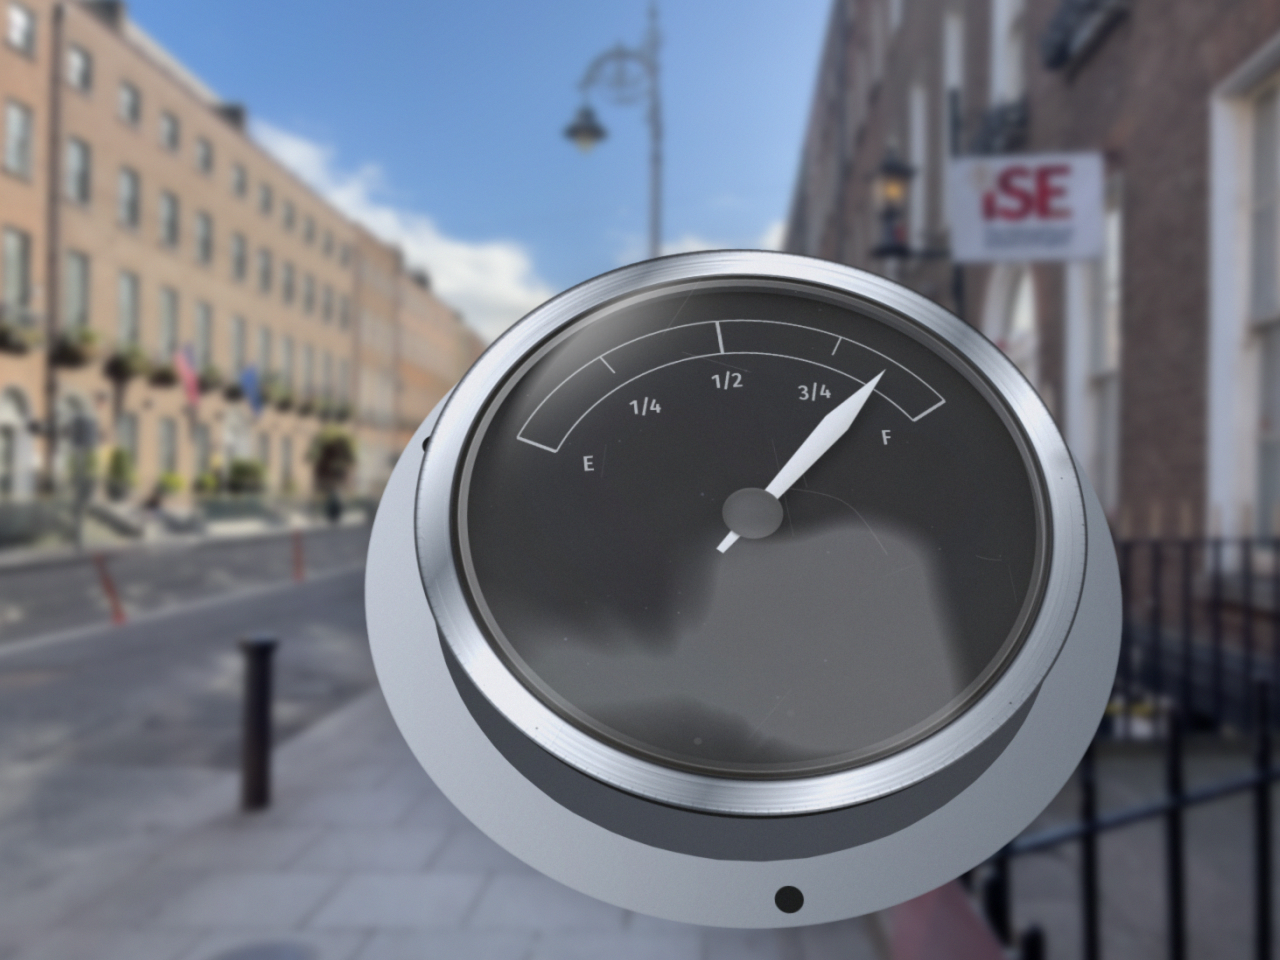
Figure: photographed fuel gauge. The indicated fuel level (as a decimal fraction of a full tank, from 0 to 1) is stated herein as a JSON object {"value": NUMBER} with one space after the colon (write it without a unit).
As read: {"value": 0.875}
